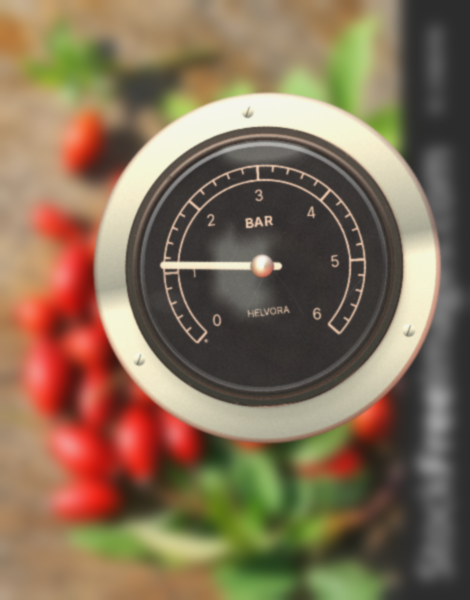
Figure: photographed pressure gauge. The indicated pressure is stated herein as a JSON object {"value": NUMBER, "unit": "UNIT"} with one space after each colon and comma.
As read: {"value": 1.1, "unit": "bar"}
